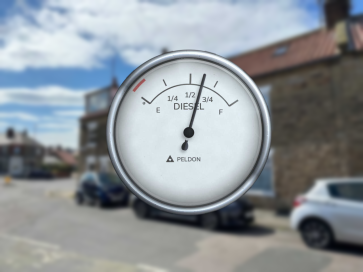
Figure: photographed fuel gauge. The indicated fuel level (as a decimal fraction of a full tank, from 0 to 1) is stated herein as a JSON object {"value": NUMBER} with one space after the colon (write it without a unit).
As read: {"value": 0.625}
